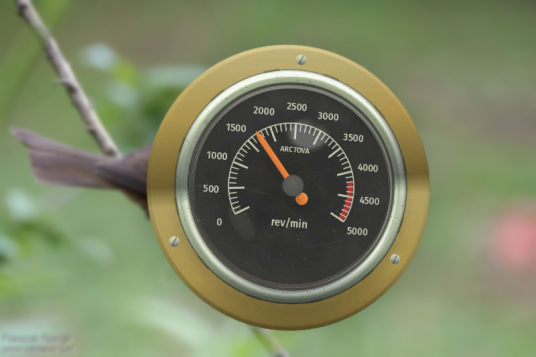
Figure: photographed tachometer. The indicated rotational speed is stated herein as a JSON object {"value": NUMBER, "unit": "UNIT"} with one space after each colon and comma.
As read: {"value": 1700, "unit": "rpm"}
